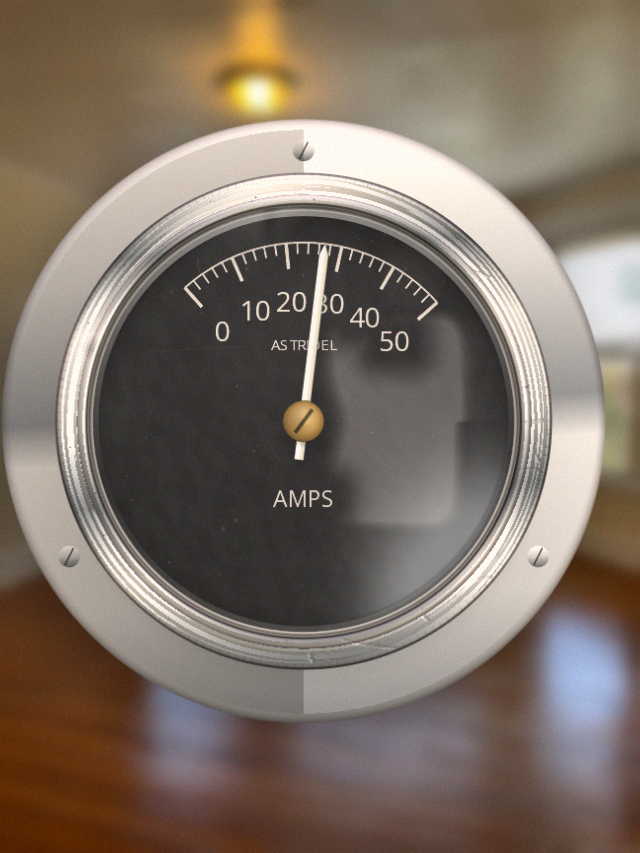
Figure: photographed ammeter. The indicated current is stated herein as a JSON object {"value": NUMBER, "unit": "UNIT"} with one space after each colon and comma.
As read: {"value": 27, "unit": "A"}
